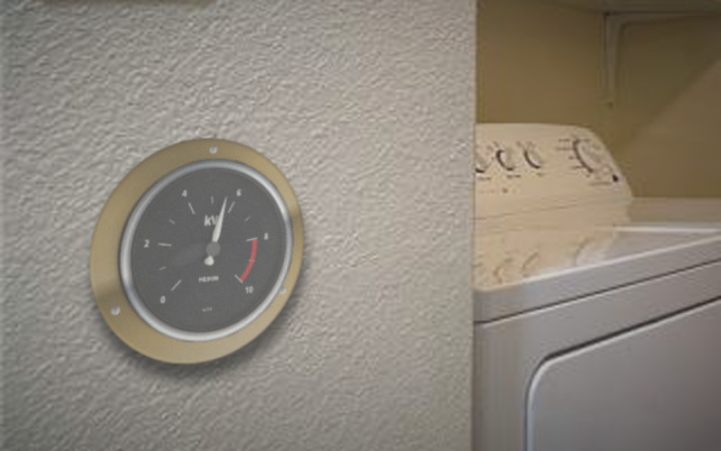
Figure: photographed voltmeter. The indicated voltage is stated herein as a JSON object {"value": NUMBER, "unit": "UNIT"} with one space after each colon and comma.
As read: {"value": 5.5, "unit": "kV"}
